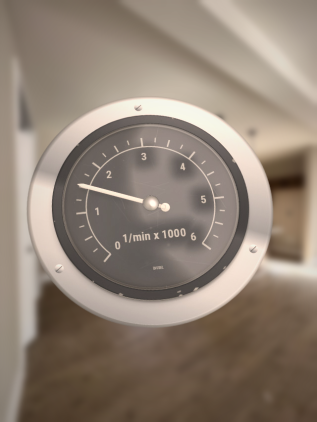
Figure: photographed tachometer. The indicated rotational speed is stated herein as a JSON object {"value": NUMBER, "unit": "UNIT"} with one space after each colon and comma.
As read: {"value": 1500, "unit": "rpm"}
